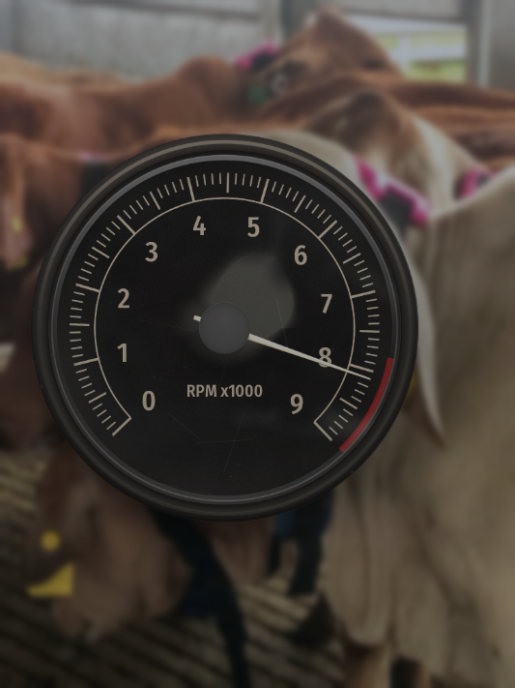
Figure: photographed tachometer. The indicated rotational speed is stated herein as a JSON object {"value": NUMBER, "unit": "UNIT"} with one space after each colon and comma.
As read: {"value": 8100, "unit": "rpm"}
